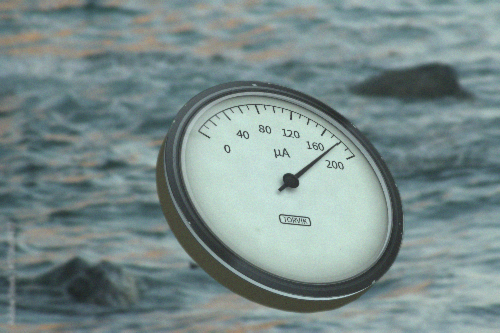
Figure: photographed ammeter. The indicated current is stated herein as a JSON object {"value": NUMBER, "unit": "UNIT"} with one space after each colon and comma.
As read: {"value": 180, "unit": "µA"}
